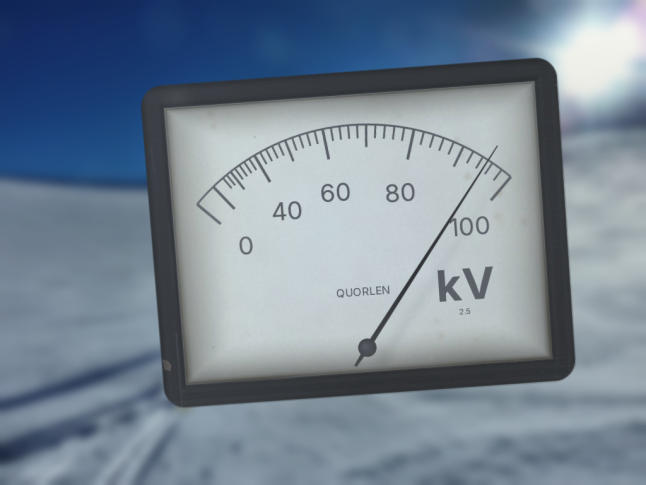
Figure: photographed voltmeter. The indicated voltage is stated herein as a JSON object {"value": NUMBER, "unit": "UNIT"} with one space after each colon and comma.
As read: {"value": 95, "unit": "kV"}
